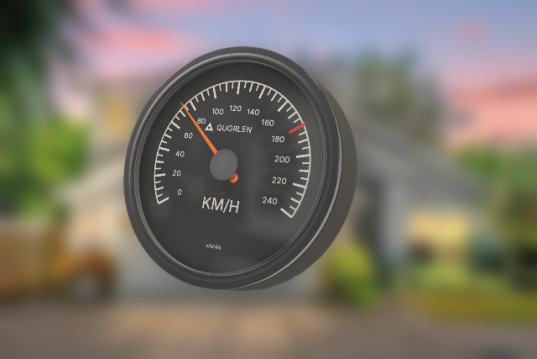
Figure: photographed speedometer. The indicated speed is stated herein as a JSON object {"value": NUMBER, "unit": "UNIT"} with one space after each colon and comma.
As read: {"value": 75, "unit": "km/h"}
